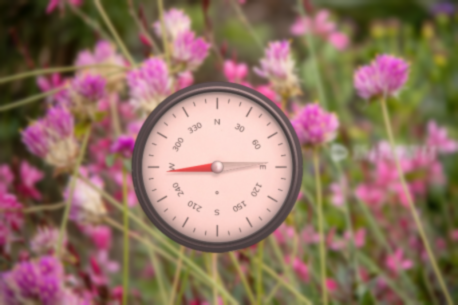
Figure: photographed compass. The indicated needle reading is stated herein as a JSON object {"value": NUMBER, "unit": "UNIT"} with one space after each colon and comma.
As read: {"value": 265, "unit": "°"}
